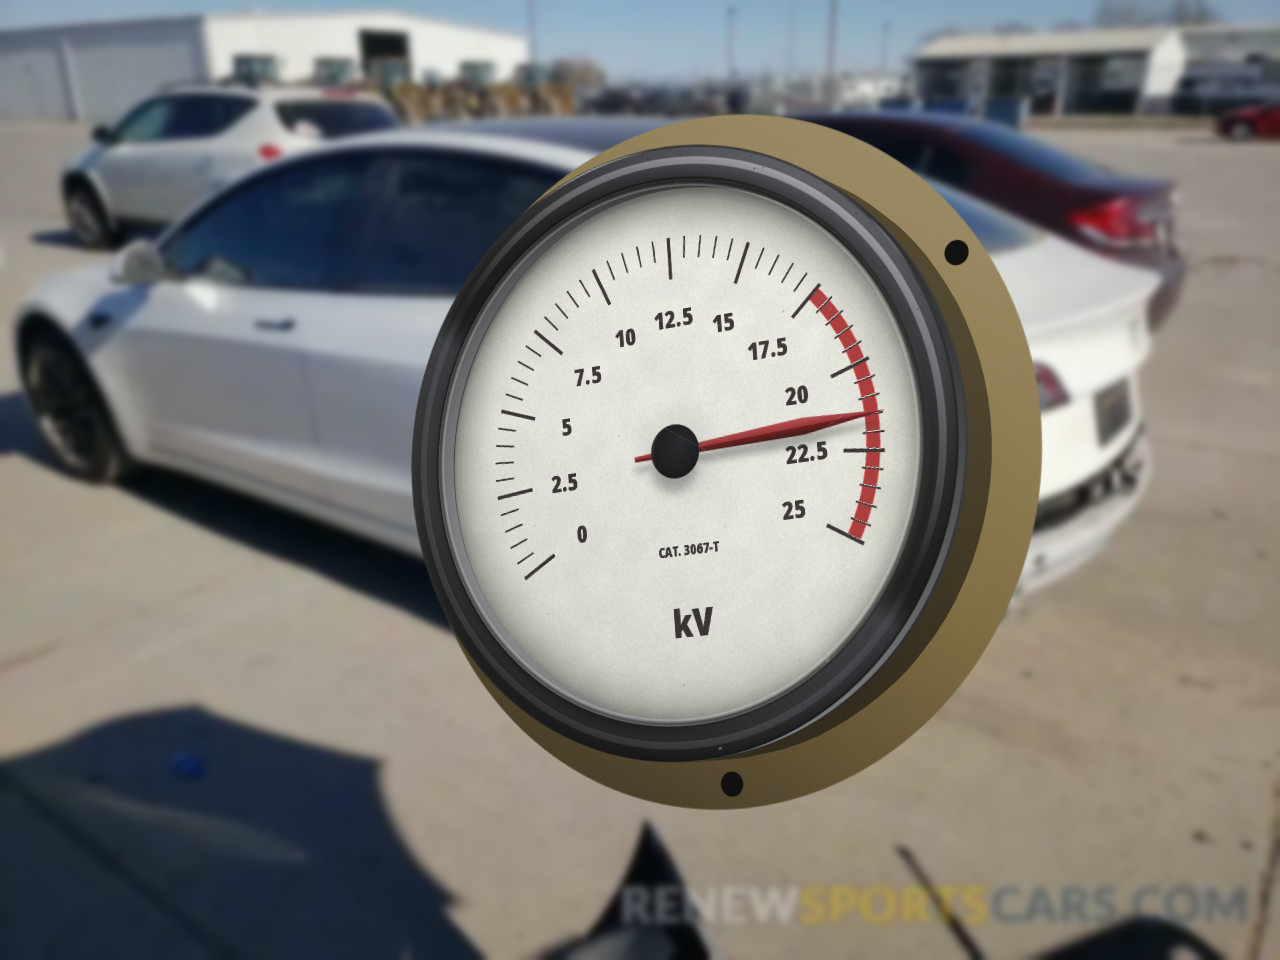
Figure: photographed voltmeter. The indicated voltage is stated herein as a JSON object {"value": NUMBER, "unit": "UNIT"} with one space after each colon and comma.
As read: {"value": 21.5, "unit": "kV"}
